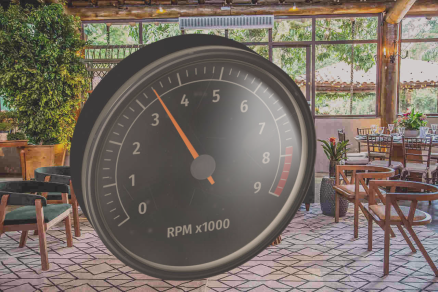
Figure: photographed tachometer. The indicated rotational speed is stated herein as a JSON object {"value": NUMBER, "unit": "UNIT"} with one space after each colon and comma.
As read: {"value": 3400, "unit": "rpm"}
